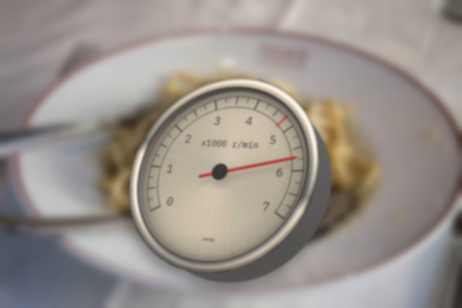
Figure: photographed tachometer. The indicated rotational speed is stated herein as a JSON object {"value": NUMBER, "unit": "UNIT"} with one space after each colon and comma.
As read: {"value": 5750, "unit": "rpm"}
